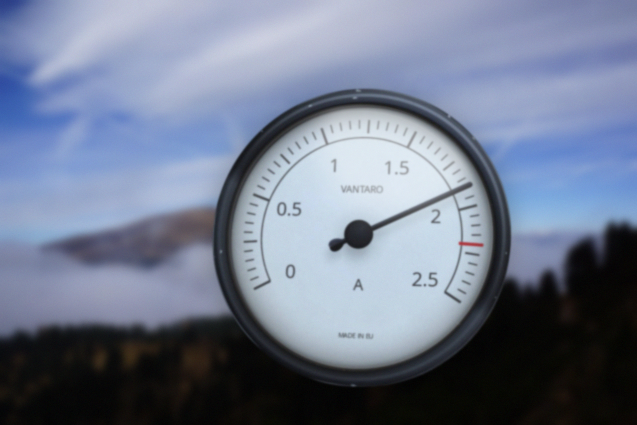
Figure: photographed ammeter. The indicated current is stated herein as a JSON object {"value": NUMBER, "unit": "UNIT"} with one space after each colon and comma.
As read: {"value": 1.9, "unit": "A"}
